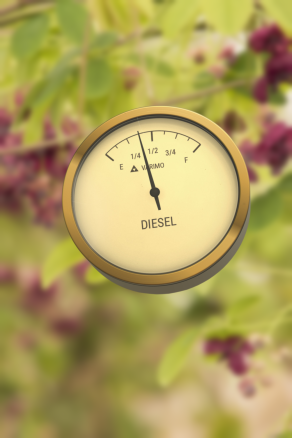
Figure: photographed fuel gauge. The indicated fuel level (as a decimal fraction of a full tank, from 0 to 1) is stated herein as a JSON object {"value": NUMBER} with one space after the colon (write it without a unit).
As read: {"value": 0.375}
